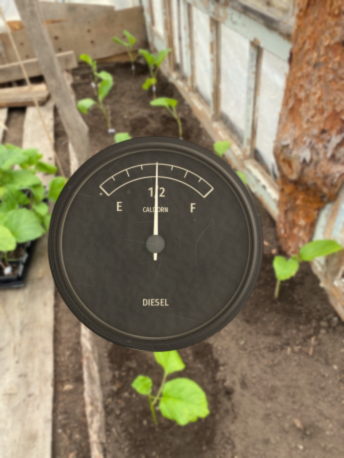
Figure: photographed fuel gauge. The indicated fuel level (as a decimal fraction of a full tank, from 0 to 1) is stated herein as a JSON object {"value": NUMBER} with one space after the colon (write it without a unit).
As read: {"value": 0.5}
